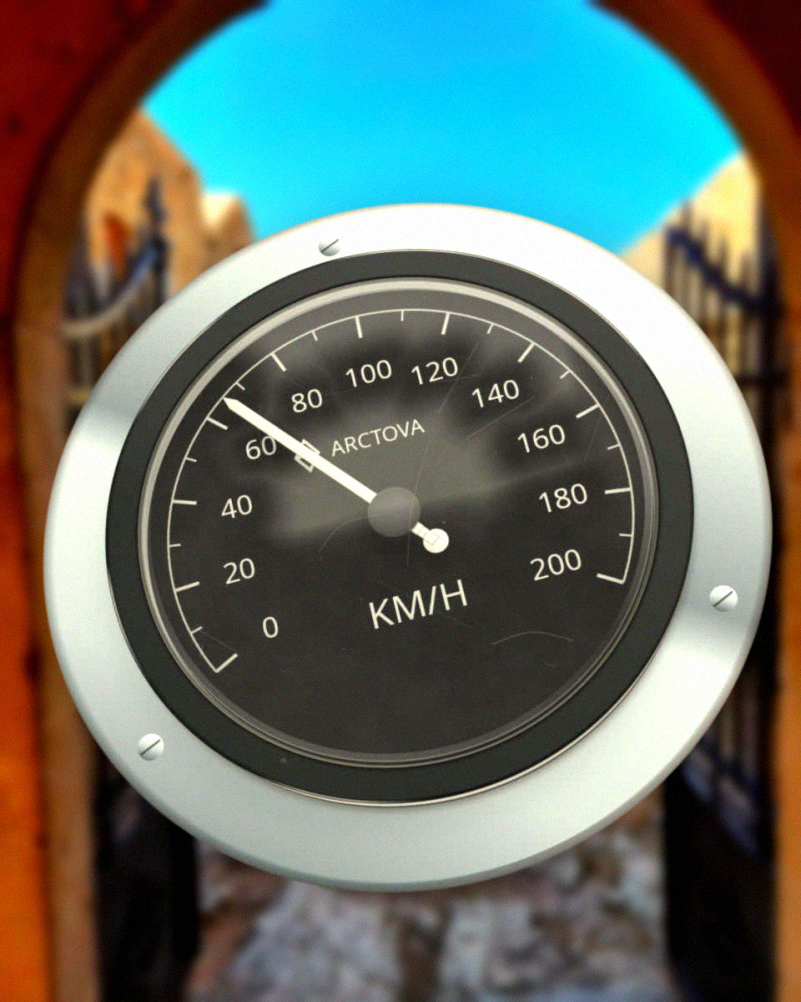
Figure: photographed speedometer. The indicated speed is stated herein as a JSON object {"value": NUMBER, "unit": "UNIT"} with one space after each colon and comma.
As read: {"value": 65, "unit": "km/h"}
